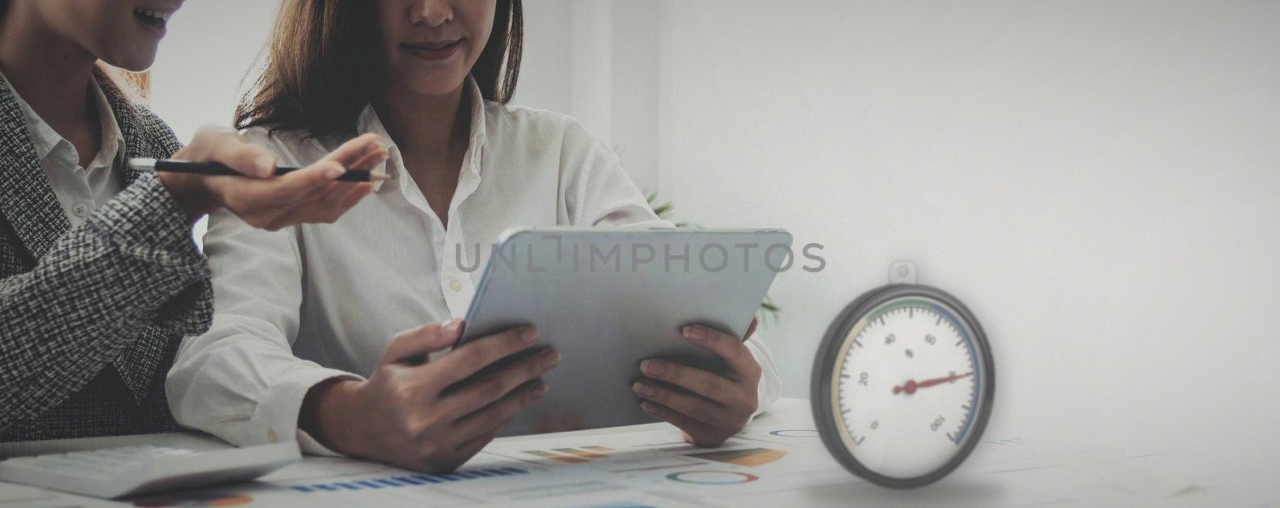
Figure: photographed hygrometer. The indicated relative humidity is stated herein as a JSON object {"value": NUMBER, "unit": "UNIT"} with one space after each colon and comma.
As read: {"value": 80, "unit": "%"}
